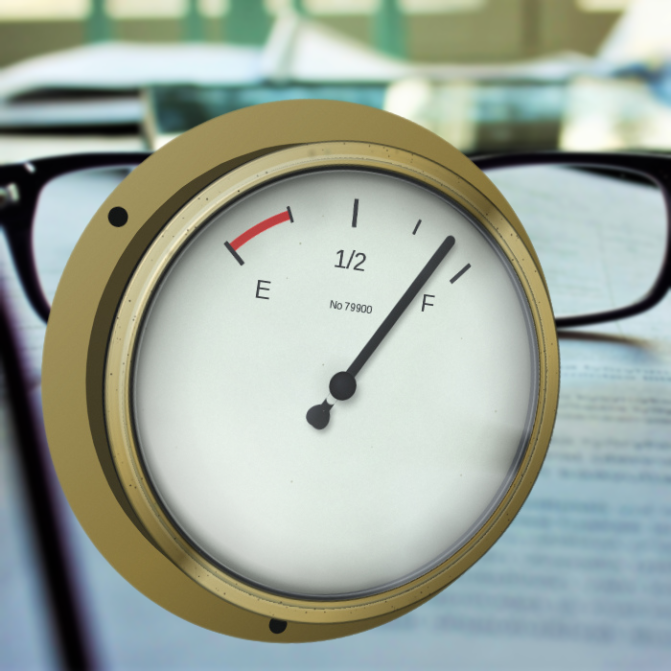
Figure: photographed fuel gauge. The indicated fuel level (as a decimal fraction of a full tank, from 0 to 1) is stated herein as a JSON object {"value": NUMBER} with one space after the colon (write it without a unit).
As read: {"value": 0.875}
